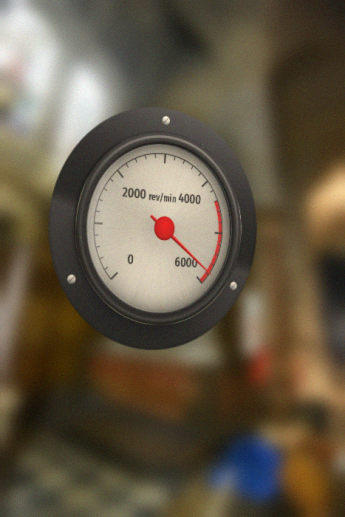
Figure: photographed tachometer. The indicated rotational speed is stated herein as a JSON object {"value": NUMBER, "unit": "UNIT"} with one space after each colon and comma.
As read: {"value": 5800, "unit": "rpm"}
